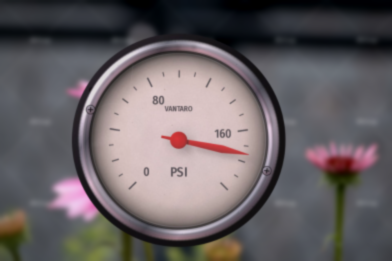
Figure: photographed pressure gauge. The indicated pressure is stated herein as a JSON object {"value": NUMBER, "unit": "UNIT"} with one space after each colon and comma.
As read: {"value": 175, "unit": "psi"}
